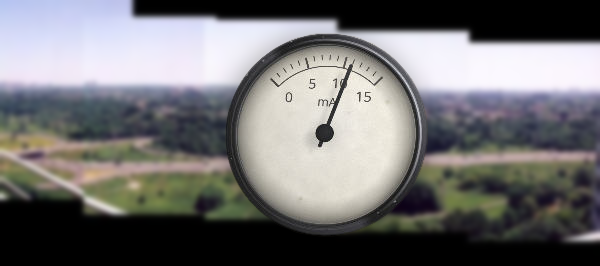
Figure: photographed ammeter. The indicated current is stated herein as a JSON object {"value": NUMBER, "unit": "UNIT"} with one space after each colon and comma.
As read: {"value": 11, "unit": "mA"}
